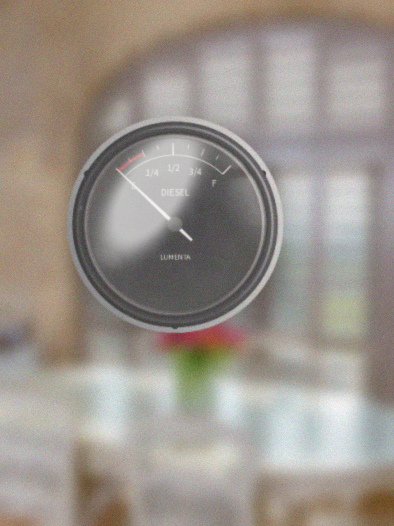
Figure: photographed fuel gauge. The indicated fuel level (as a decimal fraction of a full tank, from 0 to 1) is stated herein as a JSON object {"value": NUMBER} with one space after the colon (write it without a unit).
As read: {"value": 0}
